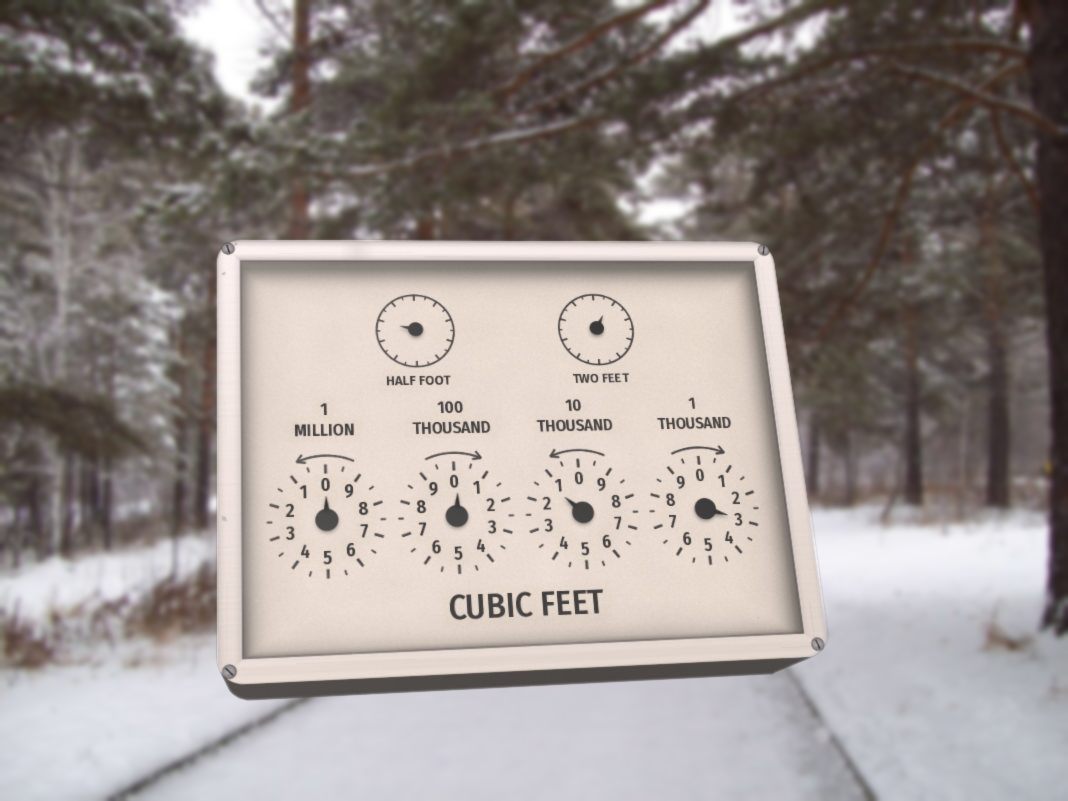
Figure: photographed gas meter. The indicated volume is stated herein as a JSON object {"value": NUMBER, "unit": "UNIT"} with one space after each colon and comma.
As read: {"value": 1300, "unit": "ft³"}
